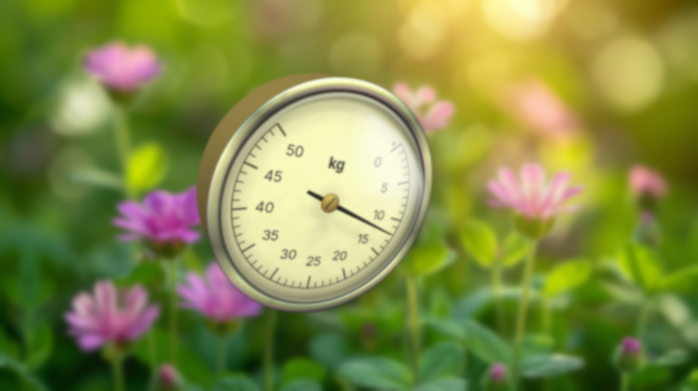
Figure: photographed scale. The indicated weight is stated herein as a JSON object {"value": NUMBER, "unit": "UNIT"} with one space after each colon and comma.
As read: {"value": 12, "unit": "kg"}
